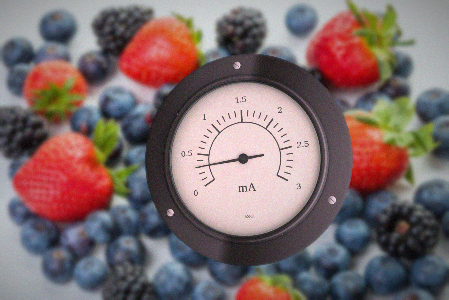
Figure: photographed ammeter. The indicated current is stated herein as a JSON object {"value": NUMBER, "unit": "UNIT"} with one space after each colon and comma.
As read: {"value": 0.3, "unit": "mA"}
